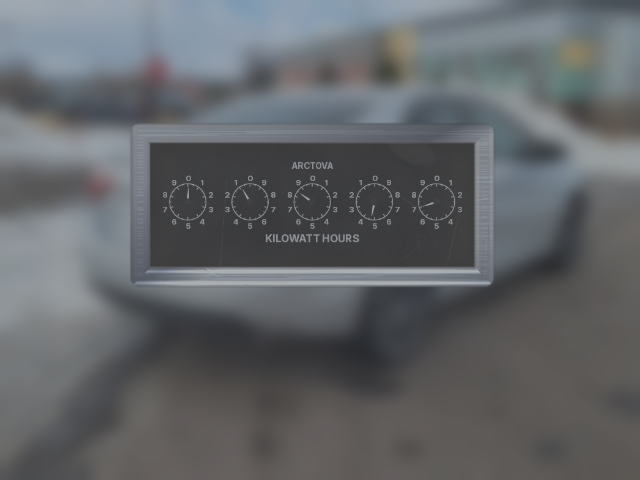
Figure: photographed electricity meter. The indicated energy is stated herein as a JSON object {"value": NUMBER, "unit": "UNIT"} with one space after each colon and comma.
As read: {"value": 847, "unit": "kWh"}
